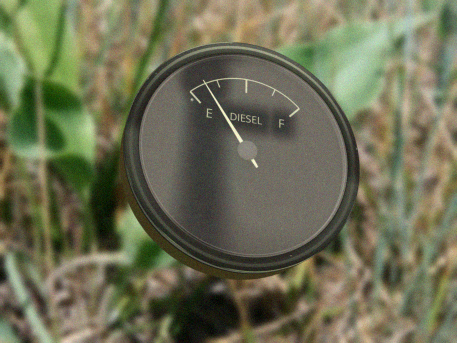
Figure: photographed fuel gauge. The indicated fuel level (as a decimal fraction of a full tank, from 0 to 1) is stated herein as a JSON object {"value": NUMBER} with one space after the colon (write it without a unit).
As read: {"value": 0.125}
